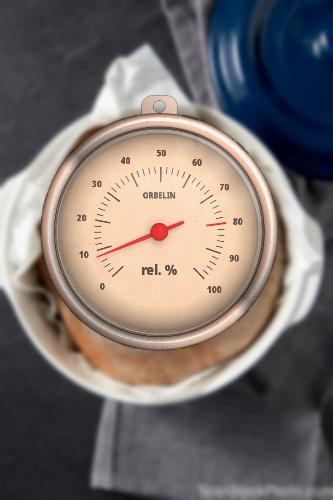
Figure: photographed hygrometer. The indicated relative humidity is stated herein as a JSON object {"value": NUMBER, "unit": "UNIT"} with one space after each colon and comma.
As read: {"value": 8, "unit": "%"}
